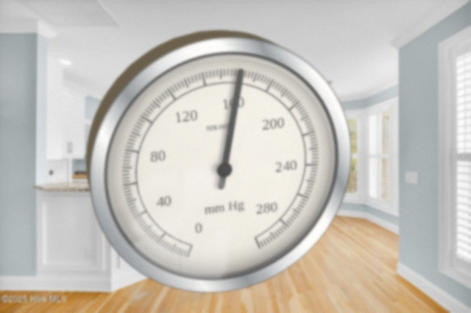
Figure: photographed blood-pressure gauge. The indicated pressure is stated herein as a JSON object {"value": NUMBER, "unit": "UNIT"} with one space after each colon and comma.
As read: {"value": 160, "unit": "mmHg"}
